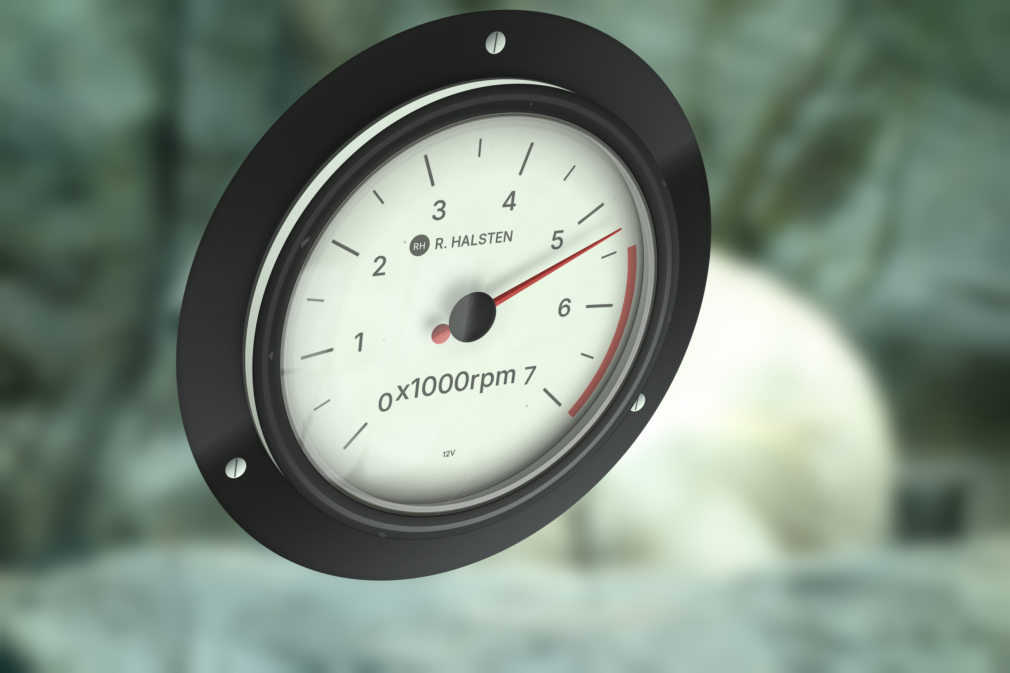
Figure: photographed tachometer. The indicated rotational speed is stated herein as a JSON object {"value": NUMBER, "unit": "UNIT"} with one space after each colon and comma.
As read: {"value": 5250, "unit": "rpm"}
